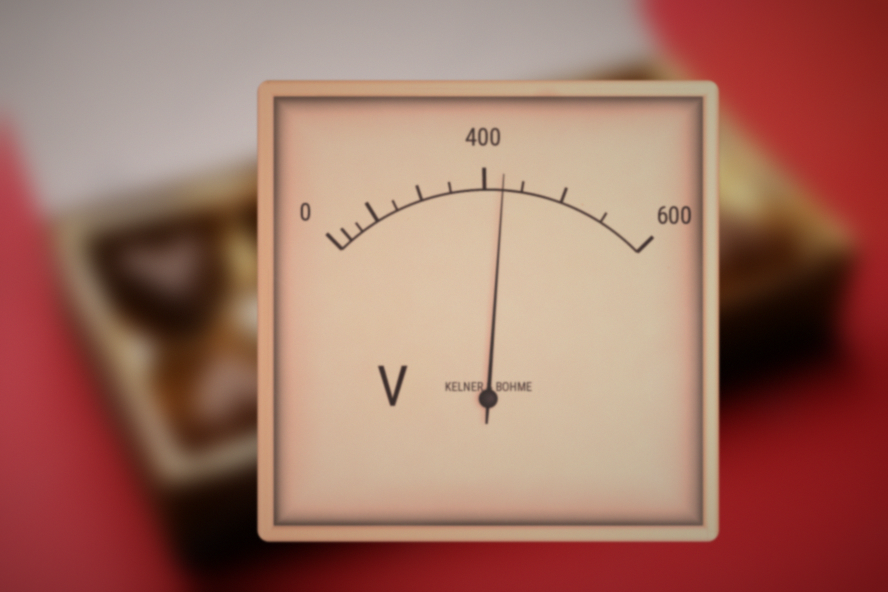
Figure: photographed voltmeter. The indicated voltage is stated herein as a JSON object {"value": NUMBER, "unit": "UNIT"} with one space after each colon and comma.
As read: {"value": 425, "unit": "V"}
